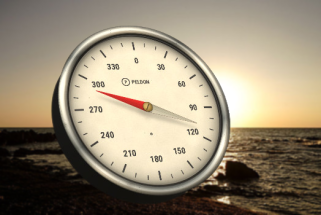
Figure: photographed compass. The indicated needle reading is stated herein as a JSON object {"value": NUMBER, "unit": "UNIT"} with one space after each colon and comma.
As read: {"value": 290, "unit": "°"}
